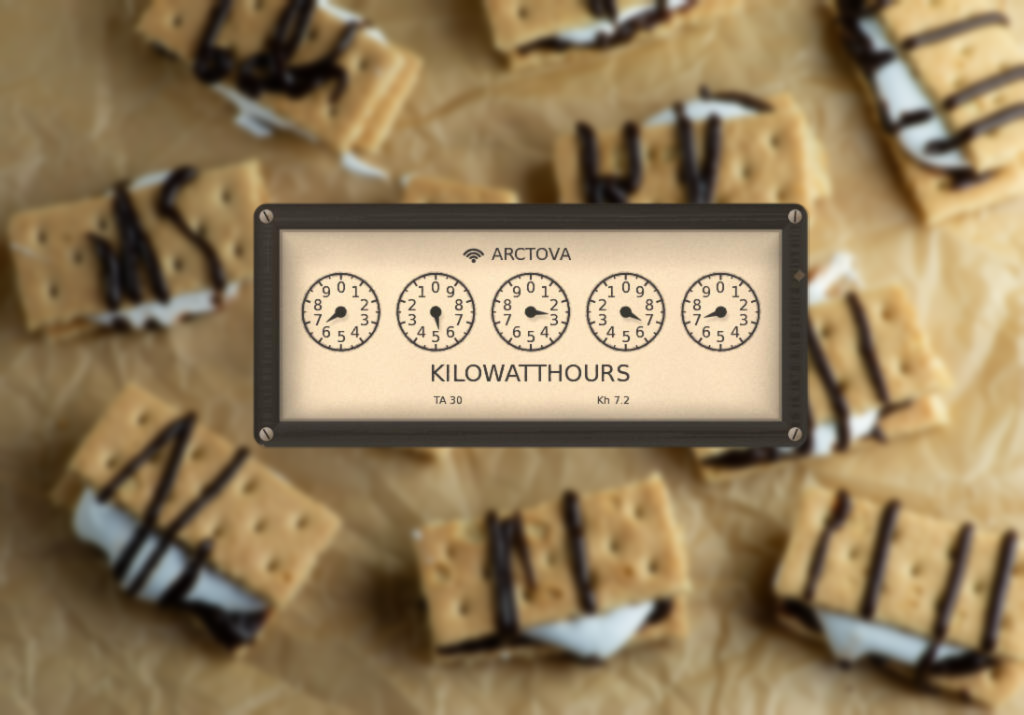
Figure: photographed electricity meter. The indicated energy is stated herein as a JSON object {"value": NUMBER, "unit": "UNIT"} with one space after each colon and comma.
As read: {"value": 65267, "unit": "kWh"}
